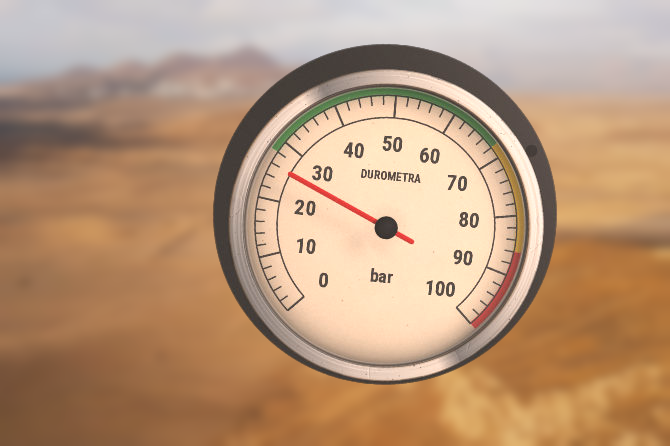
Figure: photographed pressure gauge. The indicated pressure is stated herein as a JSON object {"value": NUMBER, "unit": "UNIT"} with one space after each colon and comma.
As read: {"value": 26, "unit": "bar"}
